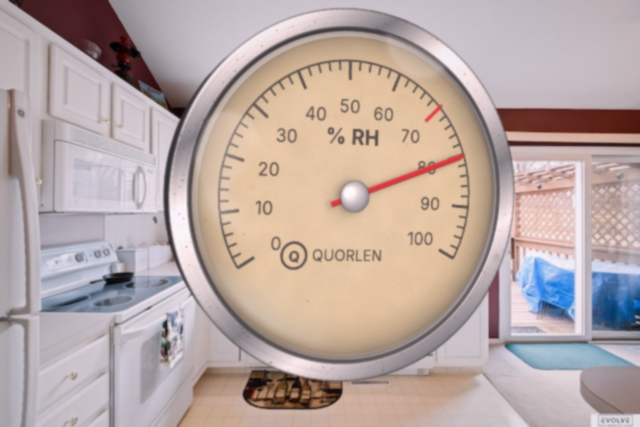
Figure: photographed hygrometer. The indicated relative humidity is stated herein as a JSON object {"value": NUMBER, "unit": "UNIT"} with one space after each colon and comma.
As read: {"value": 80, "unit": "%"}
